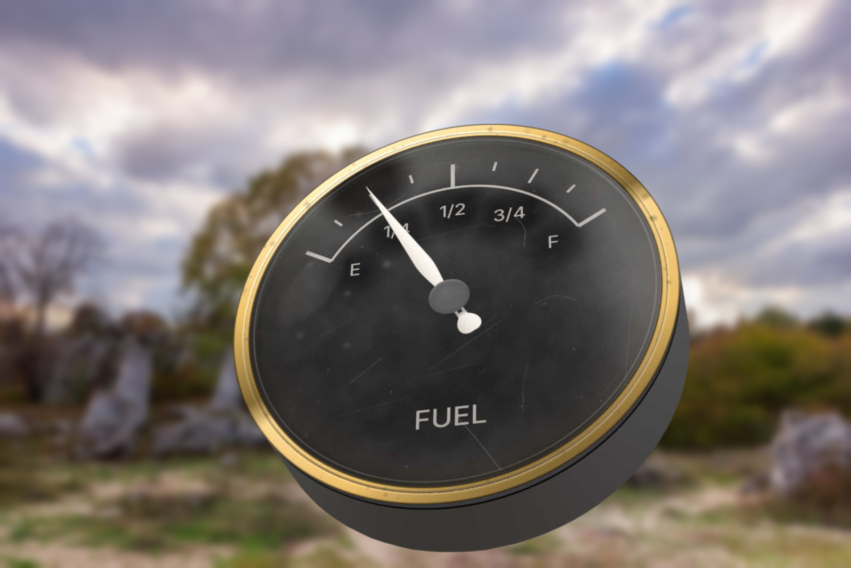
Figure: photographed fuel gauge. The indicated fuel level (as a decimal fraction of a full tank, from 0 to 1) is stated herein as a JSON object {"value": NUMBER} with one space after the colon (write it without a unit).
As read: {"value": 0.25}
